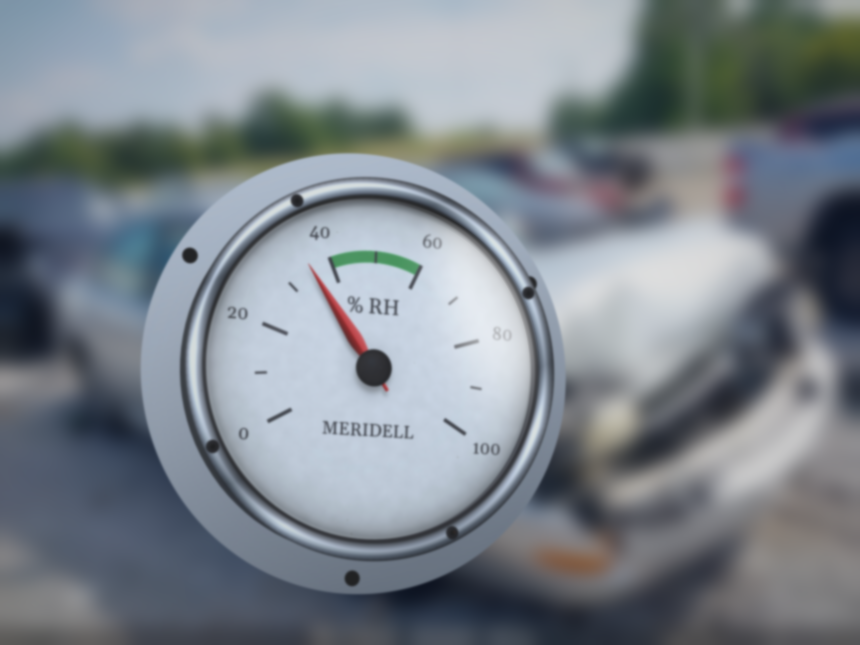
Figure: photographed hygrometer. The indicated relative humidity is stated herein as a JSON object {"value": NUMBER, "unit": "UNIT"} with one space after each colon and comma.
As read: {"value": 35, "unit": "%"}
